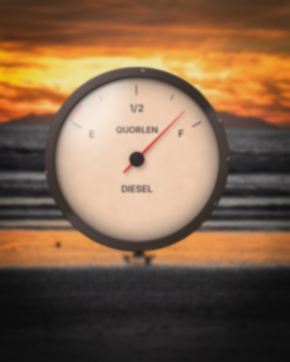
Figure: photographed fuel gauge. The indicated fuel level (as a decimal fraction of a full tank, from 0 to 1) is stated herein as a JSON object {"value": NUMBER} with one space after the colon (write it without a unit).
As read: {"value": 0.875}
